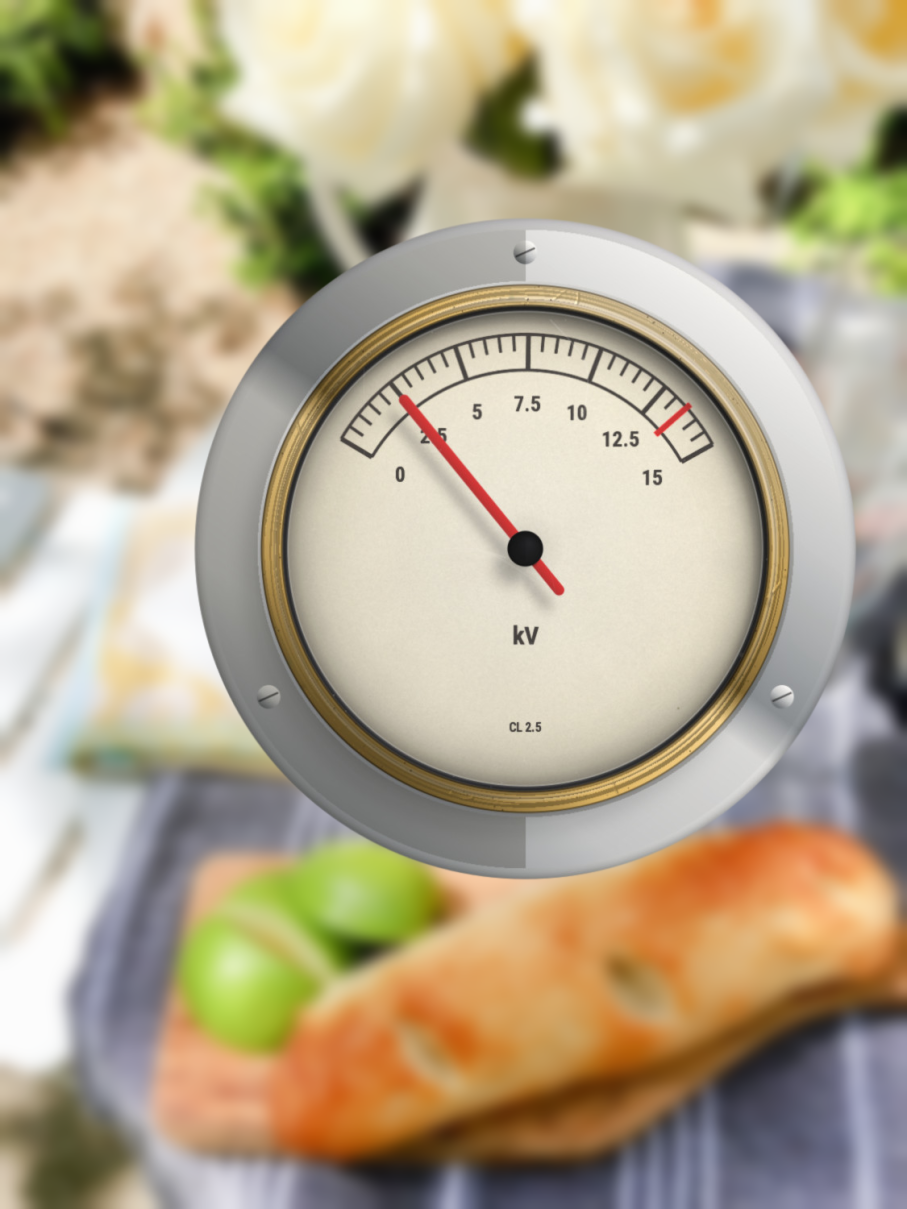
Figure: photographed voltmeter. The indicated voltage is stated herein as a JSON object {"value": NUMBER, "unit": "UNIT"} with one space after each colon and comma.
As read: {"value": 2.5, "unit": "kV"}
